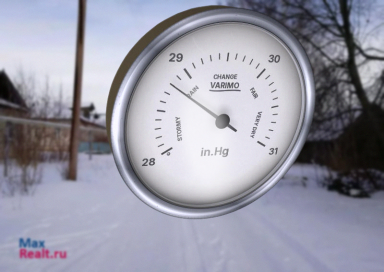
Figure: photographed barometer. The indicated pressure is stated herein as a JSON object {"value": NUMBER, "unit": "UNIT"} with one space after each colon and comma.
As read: {"value": 28.8, "unit": "inHg"}
